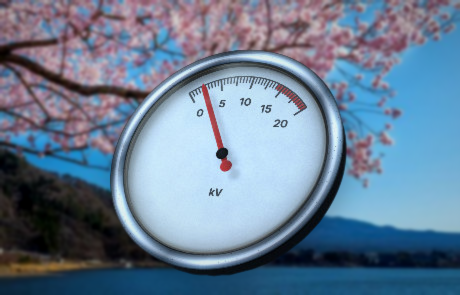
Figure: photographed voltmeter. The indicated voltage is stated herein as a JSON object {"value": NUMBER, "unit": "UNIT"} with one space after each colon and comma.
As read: {"value": 2.5, "unit": "kV"}
